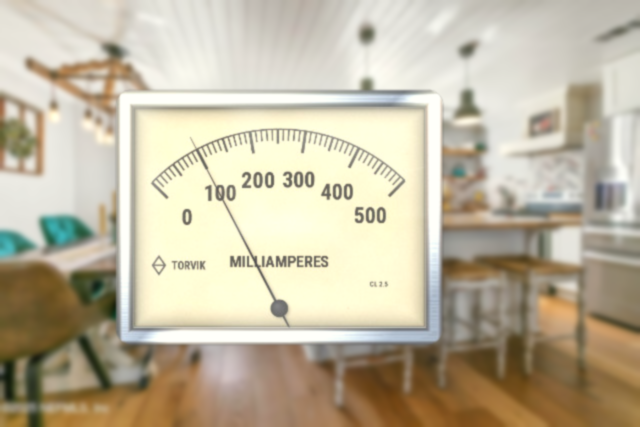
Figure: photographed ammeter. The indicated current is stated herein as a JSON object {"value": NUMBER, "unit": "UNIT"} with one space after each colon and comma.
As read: {"value": 100, "unit": "mA"}
